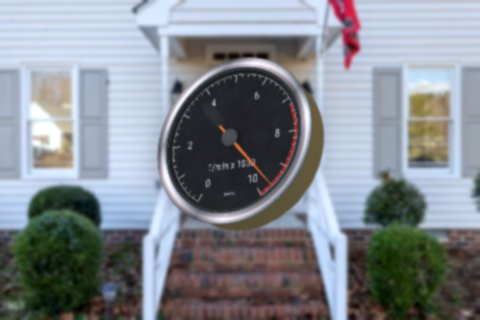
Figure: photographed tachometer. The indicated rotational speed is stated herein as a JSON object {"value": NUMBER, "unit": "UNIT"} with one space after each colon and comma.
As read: {"value": 9600, "unit": "rpm"}
